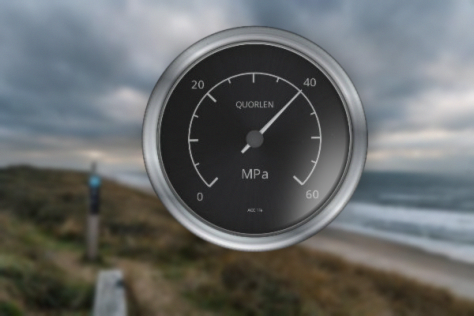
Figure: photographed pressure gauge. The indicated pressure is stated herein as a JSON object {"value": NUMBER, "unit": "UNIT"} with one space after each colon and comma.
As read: {"value": 40, "unit": "MPa"}
